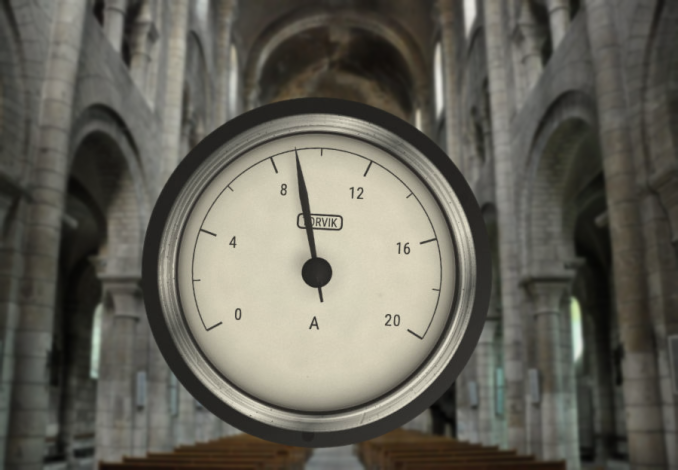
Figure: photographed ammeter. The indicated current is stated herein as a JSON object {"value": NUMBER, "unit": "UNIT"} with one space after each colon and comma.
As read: {"value": 9, "unit": "A"}
